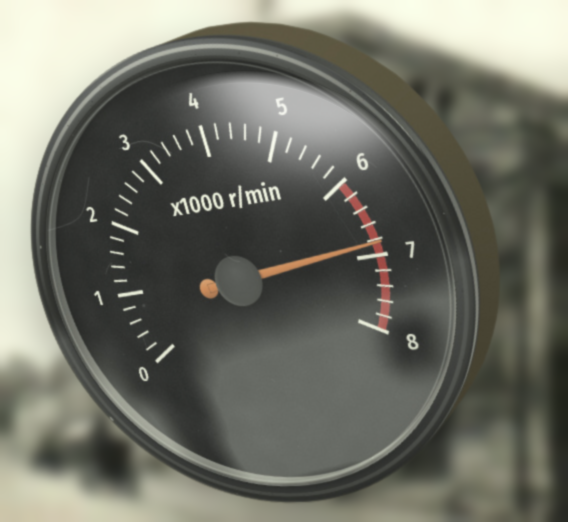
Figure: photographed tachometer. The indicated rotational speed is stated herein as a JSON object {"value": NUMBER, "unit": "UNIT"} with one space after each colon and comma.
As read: {"value": 6800, "unit": "rpm"}
